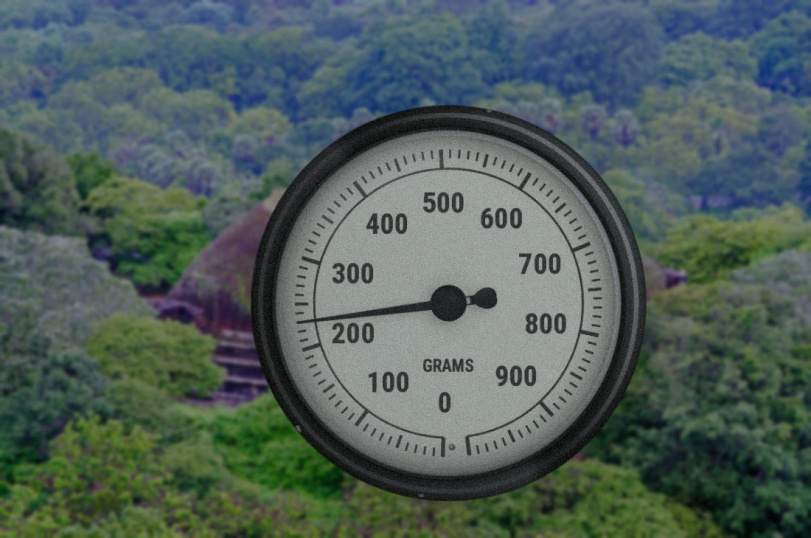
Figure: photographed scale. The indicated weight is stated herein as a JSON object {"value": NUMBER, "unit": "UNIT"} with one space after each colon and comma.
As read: {"value": 230, "unit": "g"}
